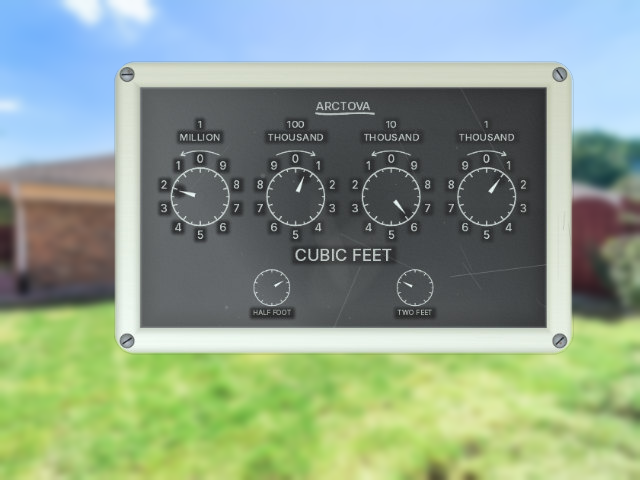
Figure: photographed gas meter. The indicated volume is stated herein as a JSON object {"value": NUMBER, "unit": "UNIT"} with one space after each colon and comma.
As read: {"value": 206100, "unit": "ft³"}
